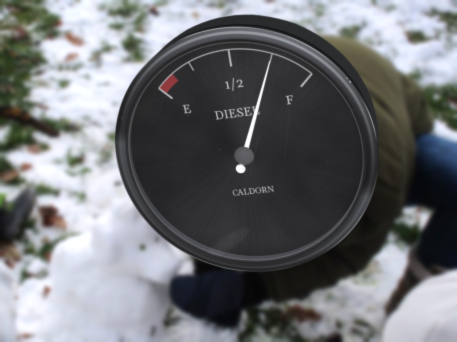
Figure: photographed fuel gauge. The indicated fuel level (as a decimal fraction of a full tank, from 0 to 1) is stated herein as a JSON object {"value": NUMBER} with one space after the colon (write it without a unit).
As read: {"value": 0.75}
